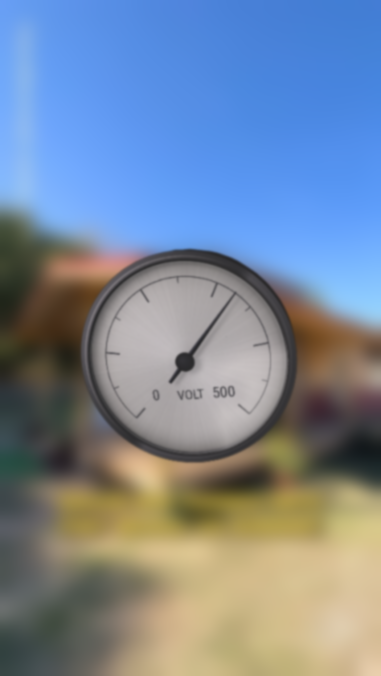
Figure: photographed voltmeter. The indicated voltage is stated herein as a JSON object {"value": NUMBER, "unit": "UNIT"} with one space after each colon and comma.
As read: {"value": 325, "unit": "V"}
